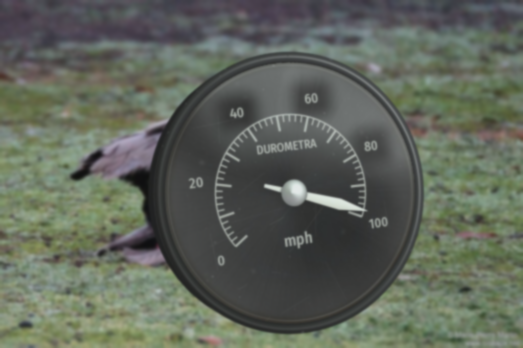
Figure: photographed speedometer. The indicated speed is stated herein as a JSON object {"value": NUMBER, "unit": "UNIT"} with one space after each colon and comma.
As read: {"value": 98, "unit": "mph"}
